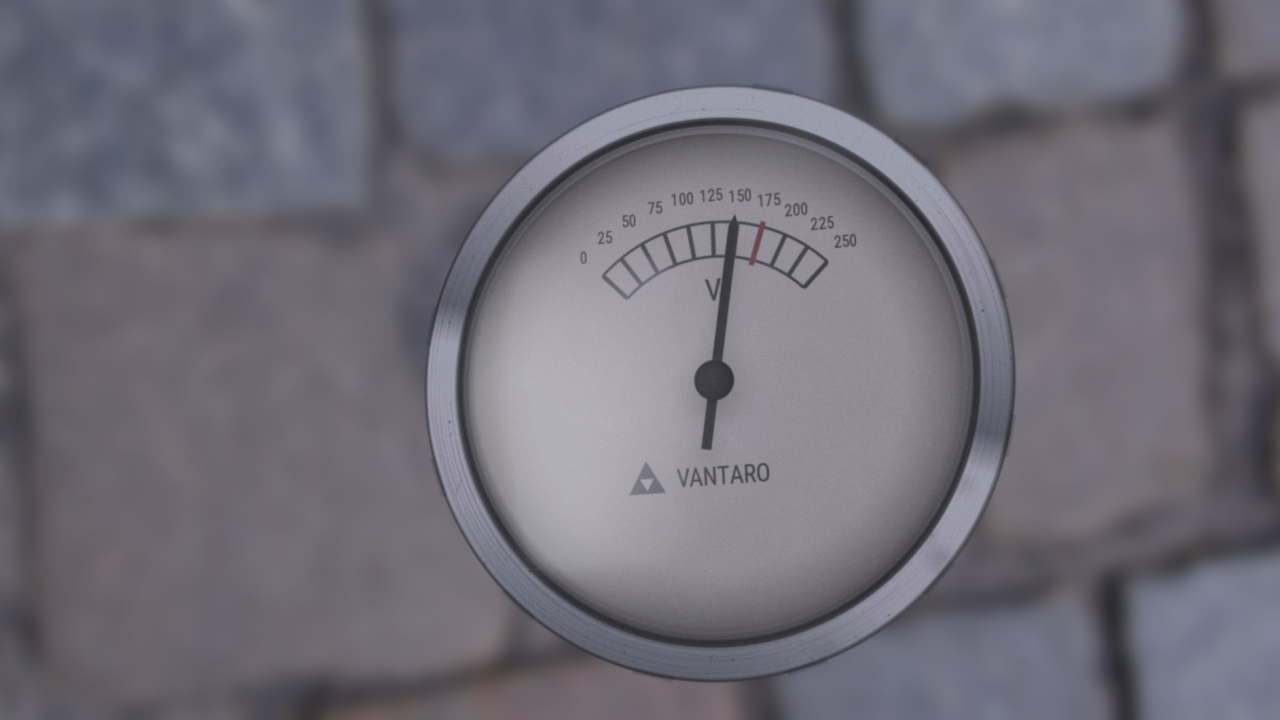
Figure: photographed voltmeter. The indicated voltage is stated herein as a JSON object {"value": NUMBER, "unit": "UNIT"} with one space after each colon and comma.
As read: {"value": 150, "unit": "V"}
